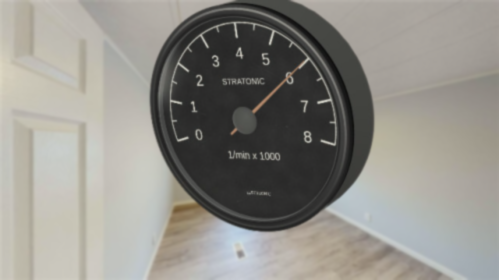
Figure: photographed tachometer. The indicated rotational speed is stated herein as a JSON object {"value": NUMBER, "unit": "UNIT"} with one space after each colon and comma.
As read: {"value": 6000, "unit": "rpm"}
